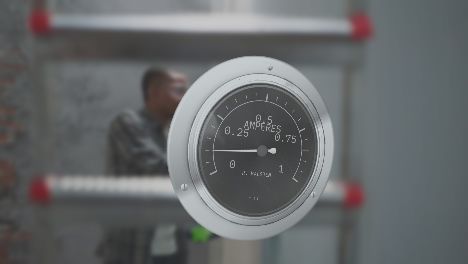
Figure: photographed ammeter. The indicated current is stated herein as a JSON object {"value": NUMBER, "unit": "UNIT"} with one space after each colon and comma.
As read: {"value": 0.1, "unit": "A"}
